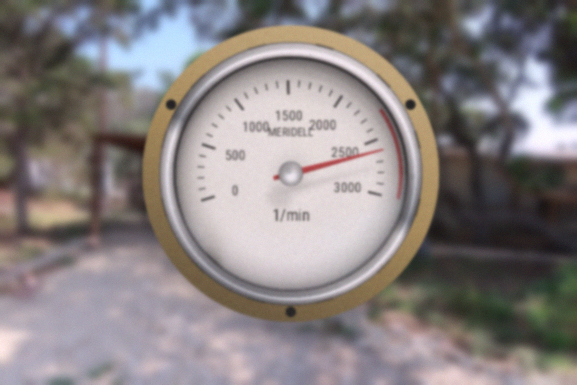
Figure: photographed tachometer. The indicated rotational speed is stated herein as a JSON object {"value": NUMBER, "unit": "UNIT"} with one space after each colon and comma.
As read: {"value": 2600, "unit": "rpm"}
